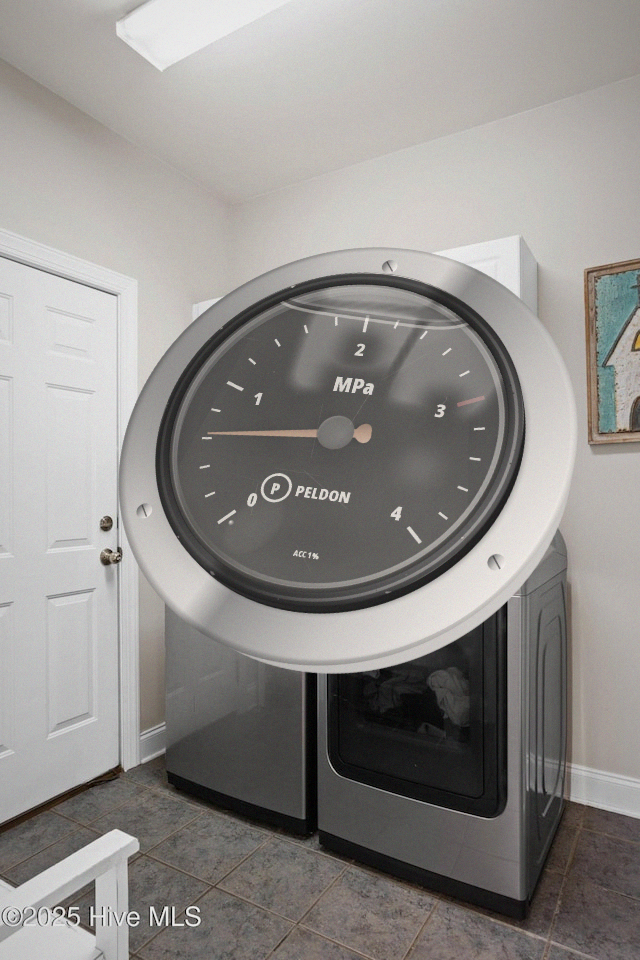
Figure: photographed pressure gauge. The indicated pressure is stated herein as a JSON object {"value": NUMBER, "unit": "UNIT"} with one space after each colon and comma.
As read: {"value": 0.6, "unit": "MPa"}
